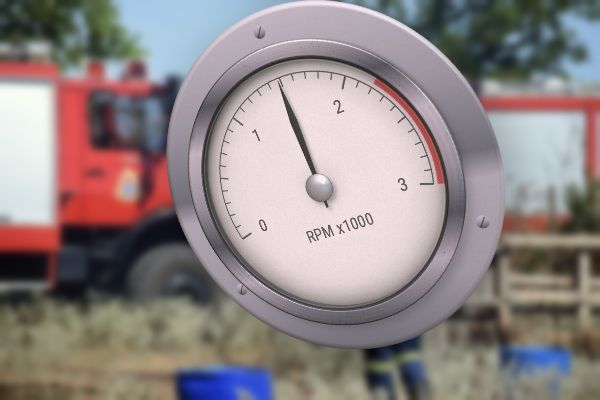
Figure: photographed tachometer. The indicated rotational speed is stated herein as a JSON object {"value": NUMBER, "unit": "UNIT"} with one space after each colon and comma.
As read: {"value": 1500, "unit": "rpm"}
